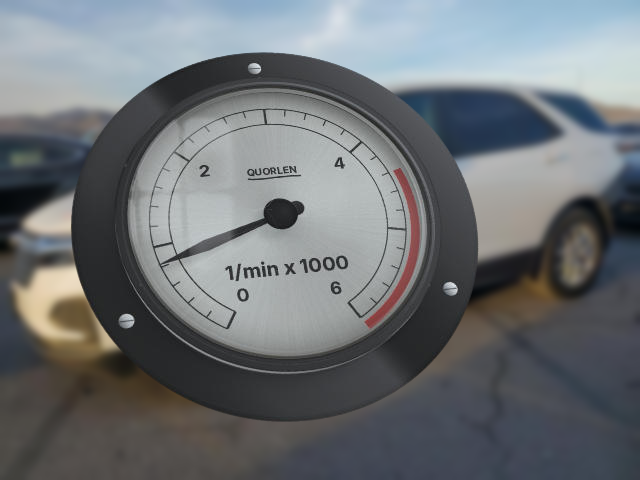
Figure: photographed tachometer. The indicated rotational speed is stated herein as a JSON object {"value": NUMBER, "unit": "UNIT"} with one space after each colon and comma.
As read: {"value": 800, "unit": "rpm"}
